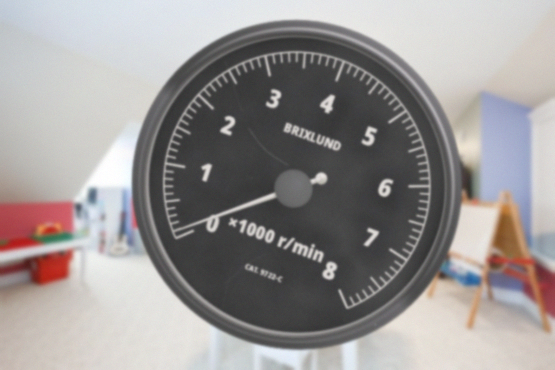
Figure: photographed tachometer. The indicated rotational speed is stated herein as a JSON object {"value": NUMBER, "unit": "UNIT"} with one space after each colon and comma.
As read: {"value": 100, "unit": "rpm"}
